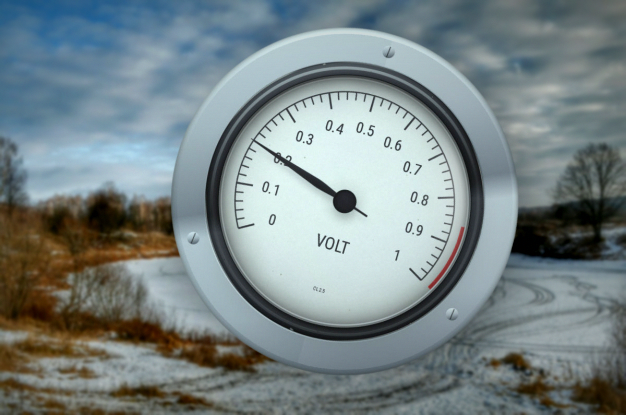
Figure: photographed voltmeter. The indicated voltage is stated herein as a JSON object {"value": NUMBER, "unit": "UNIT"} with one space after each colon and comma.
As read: {"value": 0.2, "unit": "V"}
